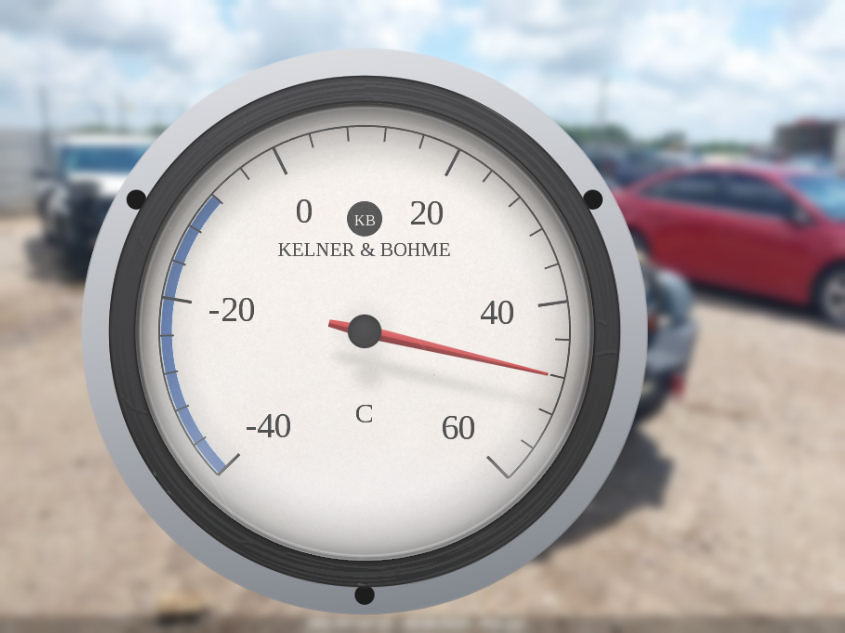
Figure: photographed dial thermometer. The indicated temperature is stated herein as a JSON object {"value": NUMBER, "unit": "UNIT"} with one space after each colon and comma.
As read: {"value": 48, "unit": "°C"}
